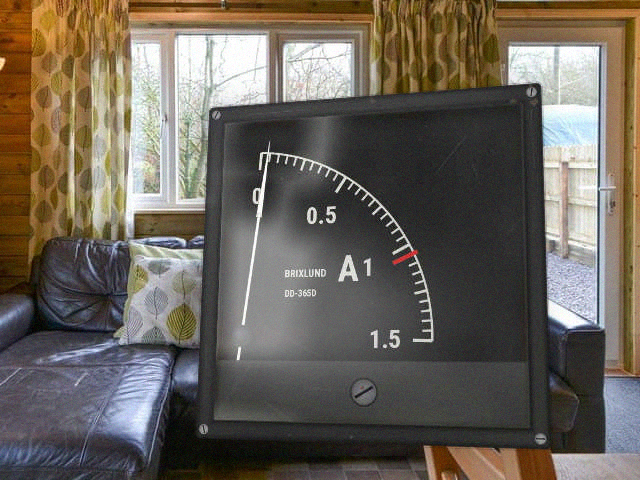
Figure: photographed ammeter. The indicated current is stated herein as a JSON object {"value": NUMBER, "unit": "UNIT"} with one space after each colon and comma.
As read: {"value": 0.05, "unit": "A"}
